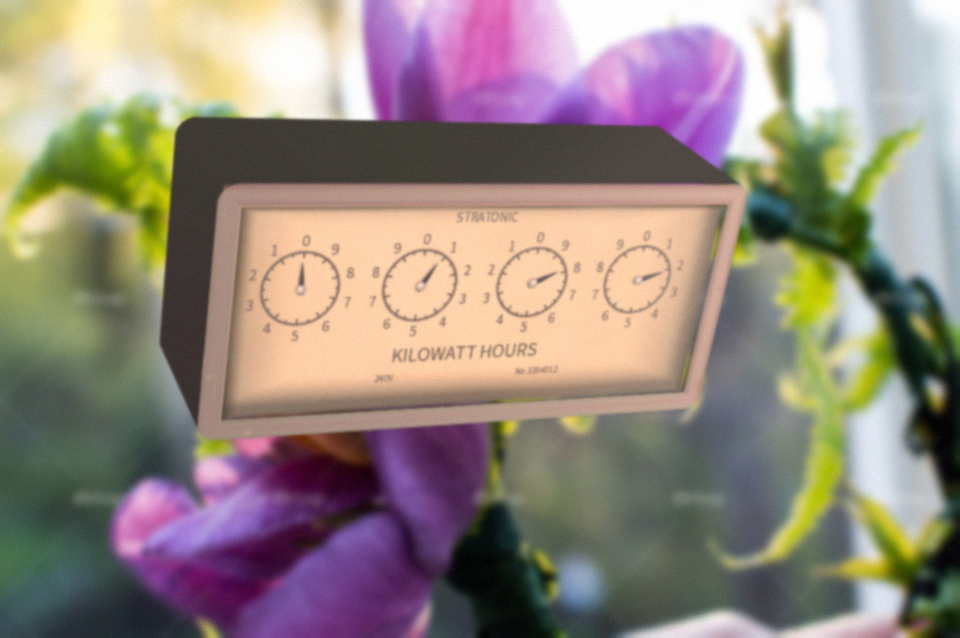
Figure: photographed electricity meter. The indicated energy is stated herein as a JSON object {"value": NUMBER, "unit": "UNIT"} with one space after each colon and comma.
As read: {"value": 82, "unit": "kWh"}
